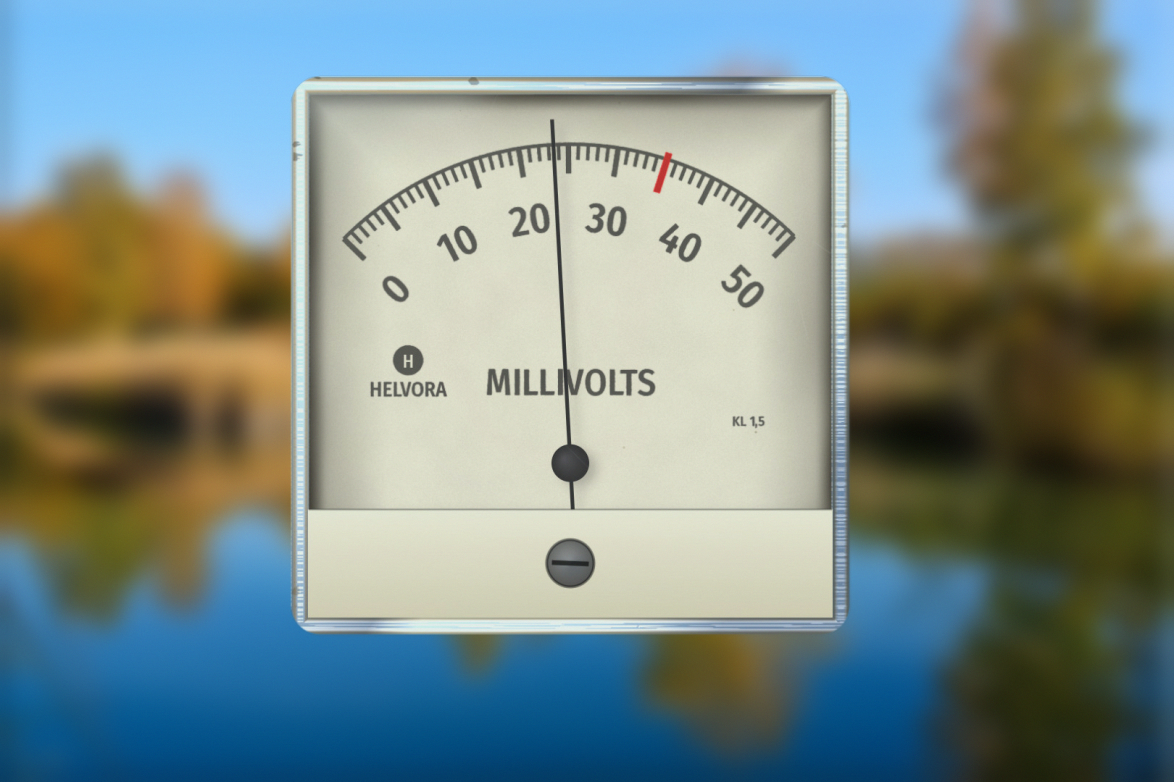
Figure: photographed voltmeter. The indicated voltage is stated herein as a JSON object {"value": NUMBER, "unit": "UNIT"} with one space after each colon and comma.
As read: {"value": 23.5, "unit": "mV"}
